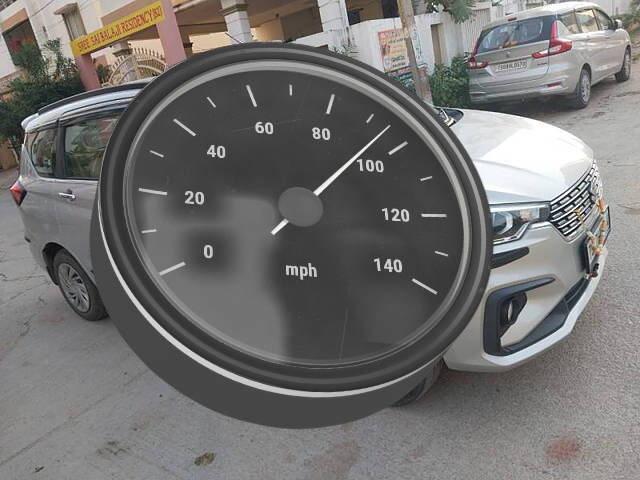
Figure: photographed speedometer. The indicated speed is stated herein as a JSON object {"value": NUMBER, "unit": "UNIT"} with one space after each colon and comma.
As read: {"value": 95, "unit": "mph"}
